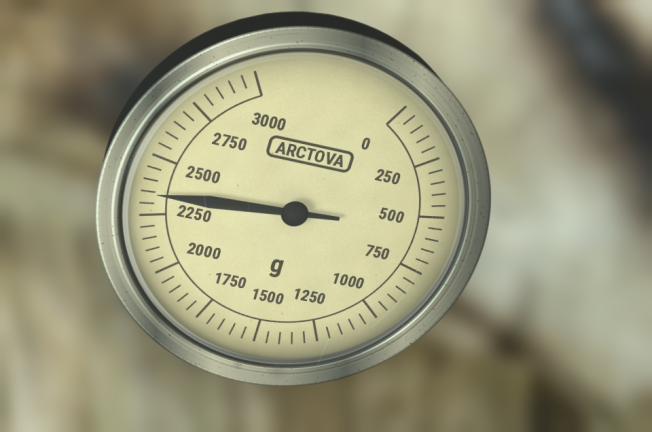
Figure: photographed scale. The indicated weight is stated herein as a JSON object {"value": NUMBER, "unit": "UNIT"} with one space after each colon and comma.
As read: {"value": 2350, "unit": "g"}
